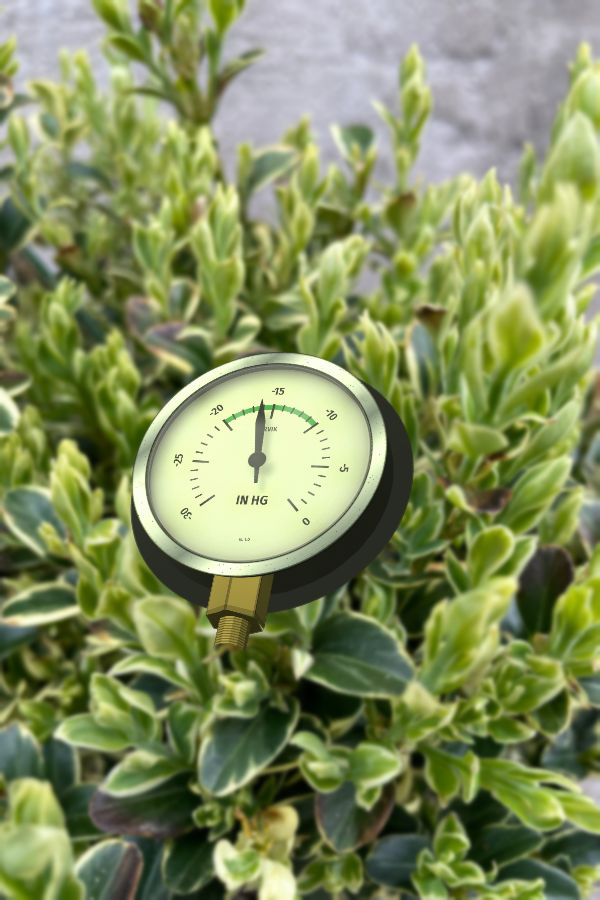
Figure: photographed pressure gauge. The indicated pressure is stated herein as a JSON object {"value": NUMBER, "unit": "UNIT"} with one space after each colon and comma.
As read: {"value": -16, "unit": "inHg"}
